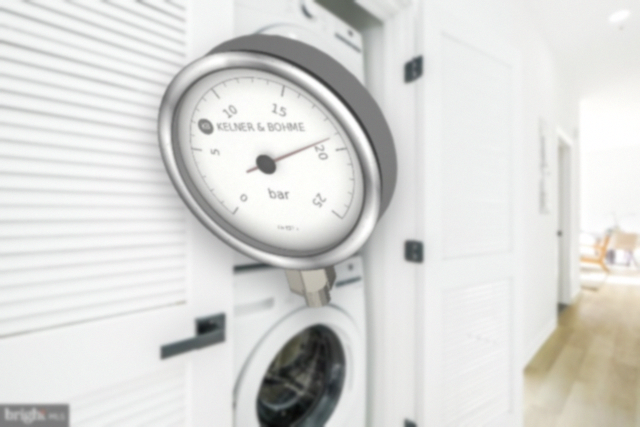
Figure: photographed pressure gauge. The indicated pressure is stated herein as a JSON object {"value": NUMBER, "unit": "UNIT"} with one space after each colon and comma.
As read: {"value": 19, "unit": "bar"}
